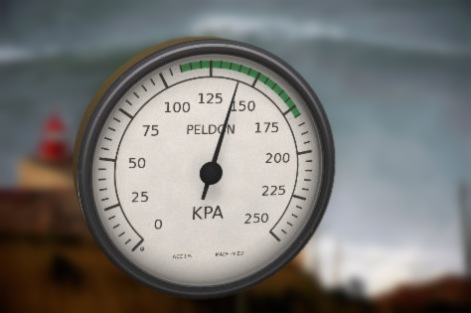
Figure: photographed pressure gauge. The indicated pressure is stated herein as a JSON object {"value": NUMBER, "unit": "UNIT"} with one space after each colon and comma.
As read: {"value": 140, "unit": "kPa"}
